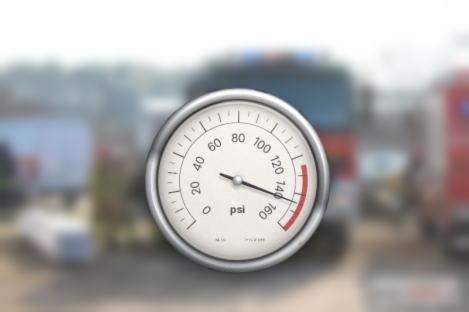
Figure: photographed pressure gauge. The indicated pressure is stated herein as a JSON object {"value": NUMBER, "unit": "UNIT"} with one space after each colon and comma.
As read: {"value": 145, "unit": "psi"}
